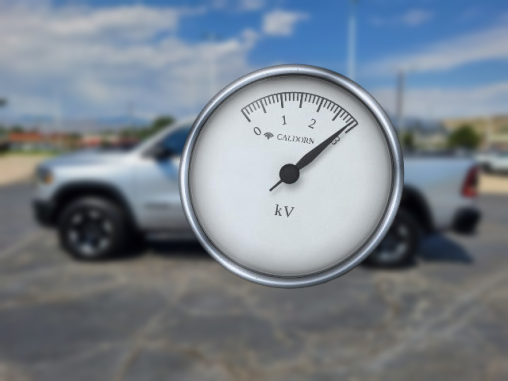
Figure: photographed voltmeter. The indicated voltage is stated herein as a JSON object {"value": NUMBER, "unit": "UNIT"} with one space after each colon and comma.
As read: {"value": 2.9, "unit": "kV"}
